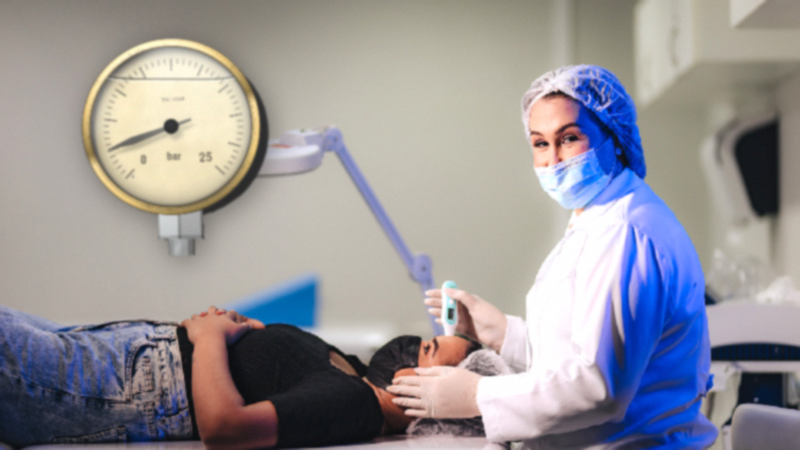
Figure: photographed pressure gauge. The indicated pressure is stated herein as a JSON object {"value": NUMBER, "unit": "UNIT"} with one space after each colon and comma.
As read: {"value": 2.5, "unit": "bar"}
